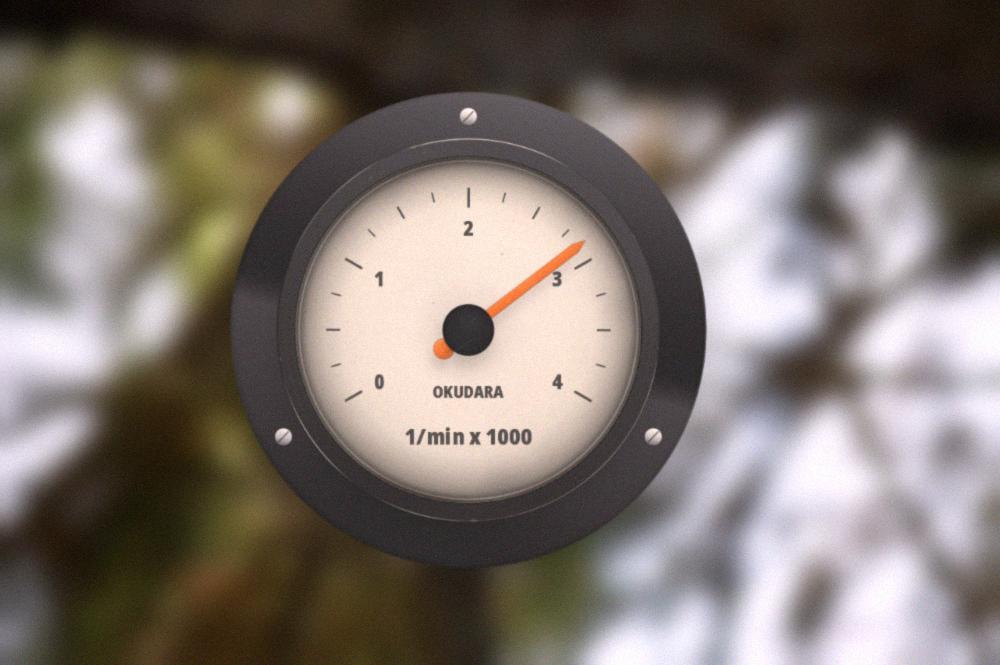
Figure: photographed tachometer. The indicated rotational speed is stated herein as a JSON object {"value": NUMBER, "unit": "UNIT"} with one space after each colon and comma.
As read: {"value": 2875, "unit": "rpm"}
